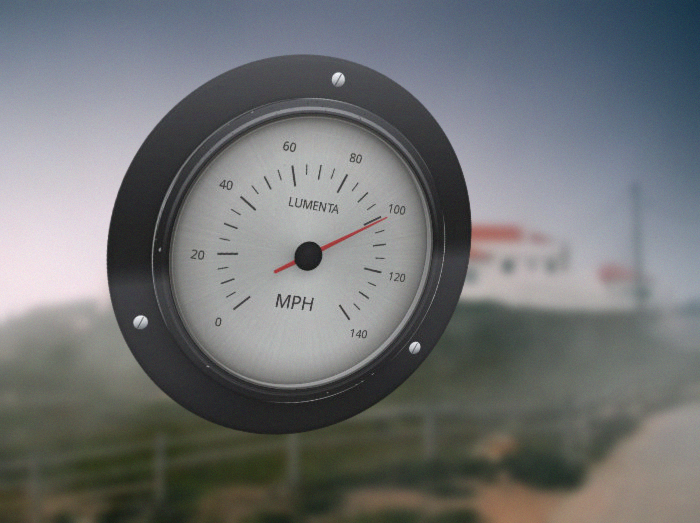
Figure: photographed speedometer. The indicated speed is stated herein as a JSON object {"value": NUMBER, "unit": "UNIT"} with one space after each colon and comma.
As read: {"value": 100, "unit": "mph"}
